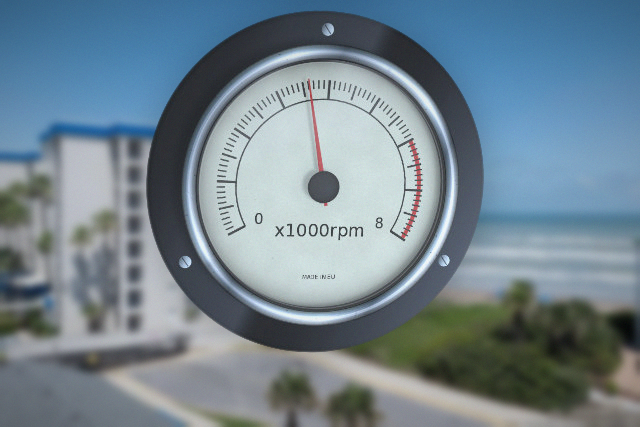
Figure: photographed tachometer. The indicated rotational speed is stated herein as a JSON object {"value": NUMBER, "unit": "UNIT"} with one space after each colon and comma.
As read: {"value": 3600, "unit": "rpm"}
